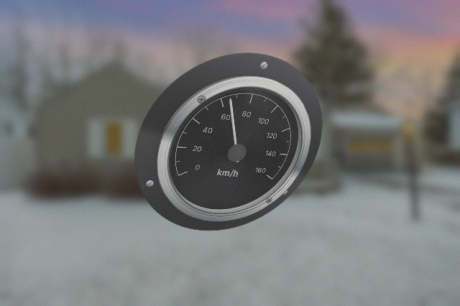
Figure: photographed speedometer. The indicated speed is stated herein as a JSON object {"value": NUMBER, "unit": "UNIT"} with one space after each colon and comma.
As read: {"value": 65, "unit": "km/h"}
